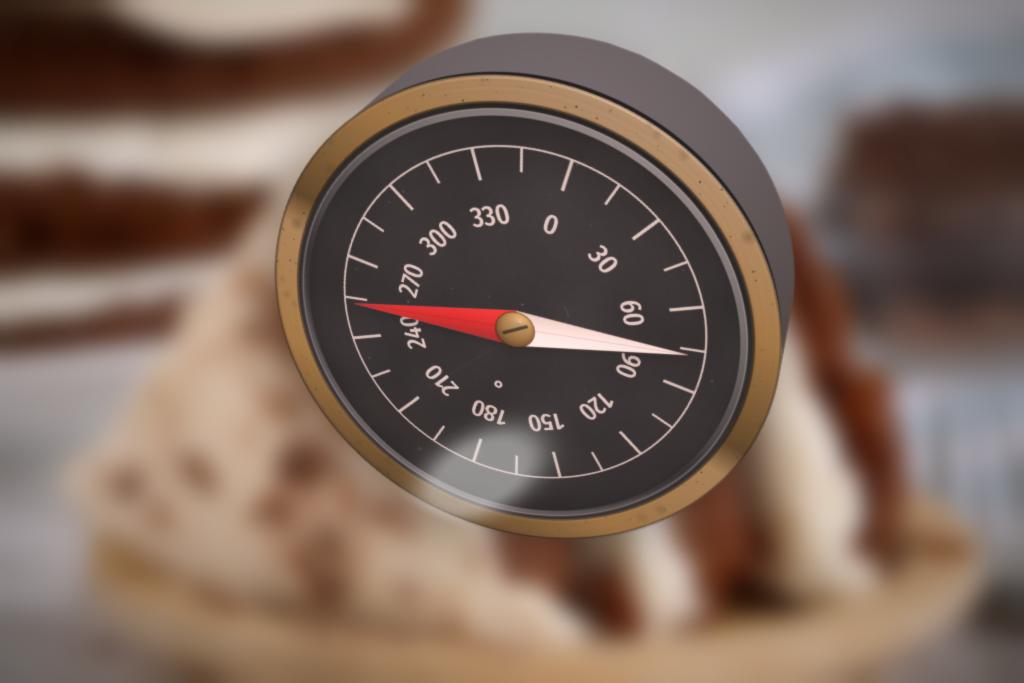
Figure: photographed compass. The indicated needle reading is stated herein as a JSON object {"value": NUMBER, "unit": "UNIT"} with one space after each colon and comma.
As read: {"value": 255, "unit": "°"}
